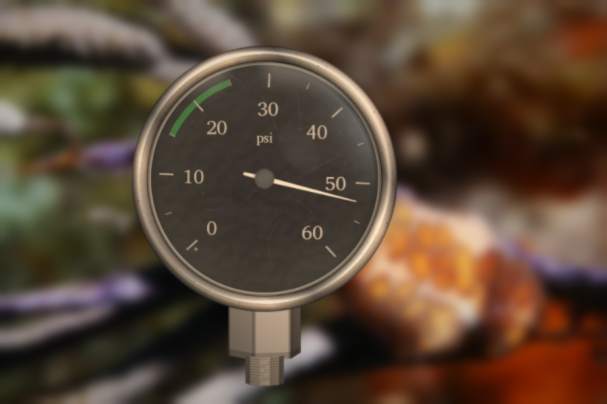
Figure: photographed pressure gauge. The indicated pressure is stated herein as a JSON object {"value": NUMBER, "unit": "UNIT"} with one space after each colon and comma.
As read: {"value": 52.5, "unit": "psi"}
